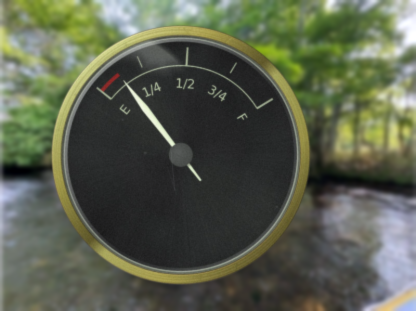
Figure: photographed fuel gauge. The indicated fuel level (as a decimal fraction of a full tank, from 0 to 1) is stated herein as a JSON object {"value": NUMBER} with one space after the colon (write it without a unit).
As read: {"value": 0.125}
